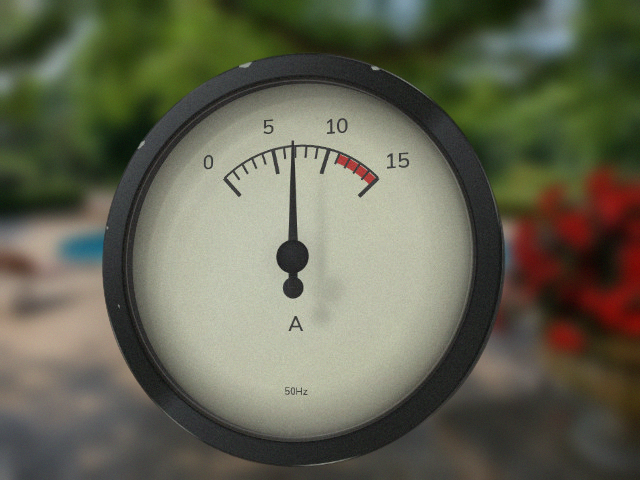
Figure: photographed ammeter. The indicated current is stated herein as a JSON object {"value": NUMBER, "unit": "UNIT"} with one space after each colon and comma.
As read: {"value": 7, "unit": "A"}
